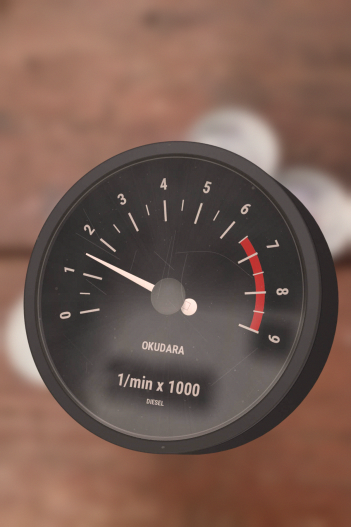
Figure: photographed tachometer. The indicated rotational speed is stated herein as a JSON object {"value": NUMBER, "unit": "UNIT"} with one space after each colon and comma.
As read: {"value": 1500, "unit": "rpm"}
